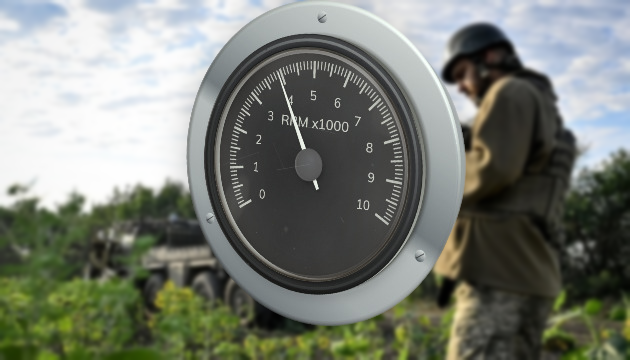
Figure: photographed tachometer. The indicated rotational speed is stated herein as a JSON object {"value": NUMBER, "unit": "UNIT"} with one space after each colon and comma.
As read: {"value": 4000, "unit": "rpm"}
